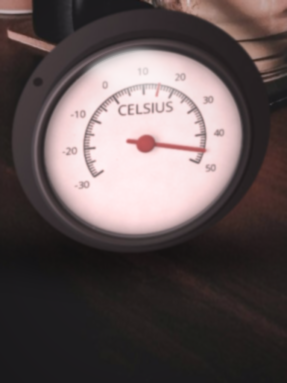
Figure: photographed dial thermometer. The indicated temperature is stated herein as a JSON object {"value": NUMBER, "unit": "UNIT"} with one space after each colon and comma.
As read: {"value": 45, "unit": "°C"}
